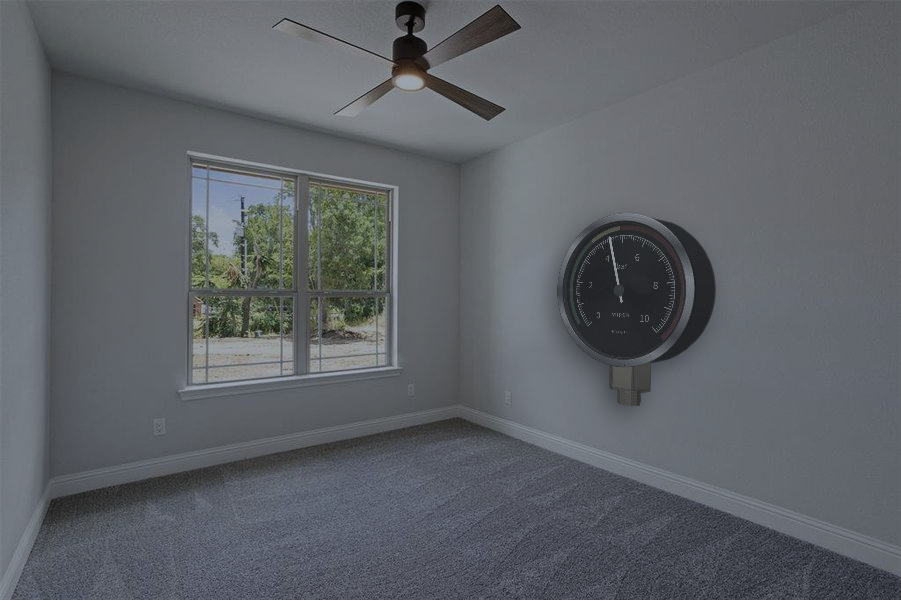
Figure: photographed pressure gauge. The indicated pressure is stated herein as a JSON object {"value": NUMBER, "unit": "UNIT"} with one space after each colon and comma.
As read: {"value": 4.5, "unit": "bar"}
